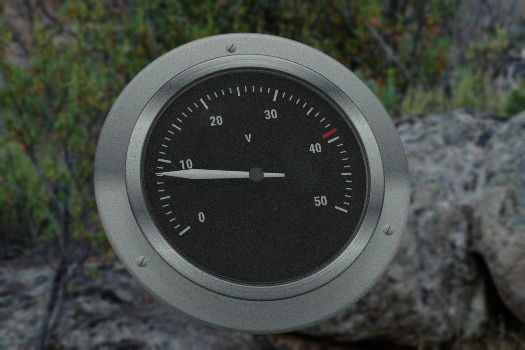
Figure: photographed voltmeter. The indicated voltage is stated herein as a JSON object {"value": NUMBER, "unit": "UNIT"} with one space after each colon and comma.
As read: {"value": 8, "unit": "V"}
